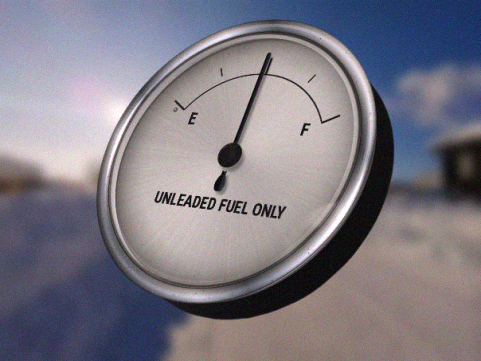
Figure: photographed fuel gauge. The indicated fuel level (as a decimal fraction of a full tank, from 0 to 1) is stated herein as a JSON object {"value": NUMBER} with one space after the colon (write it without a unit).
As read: {"value": 0.5}
